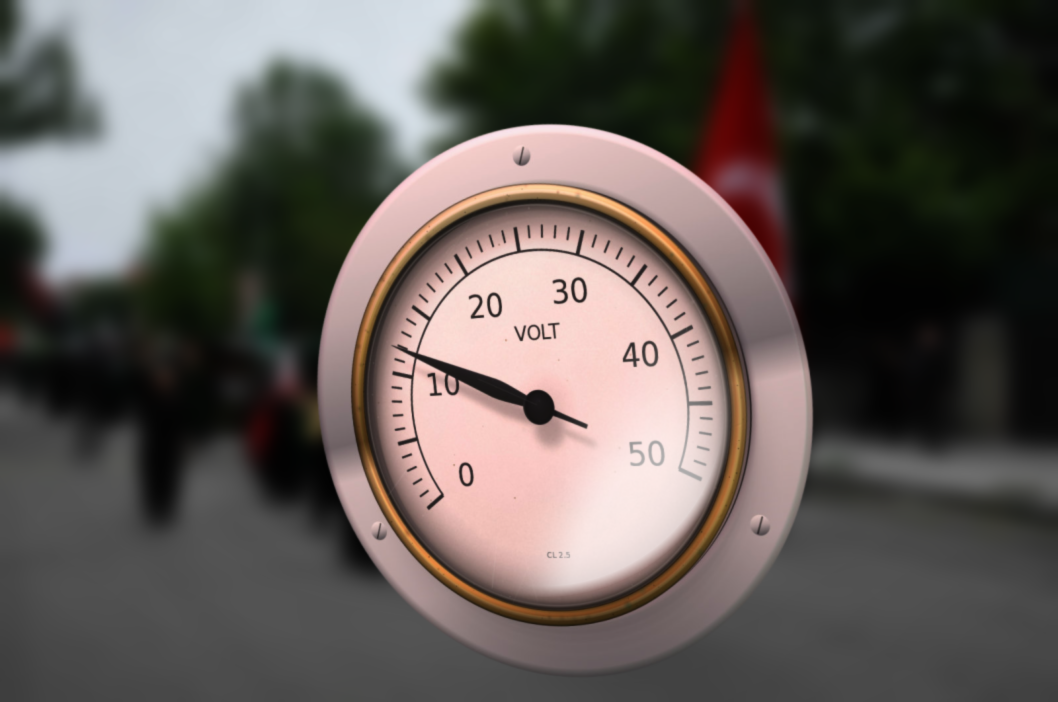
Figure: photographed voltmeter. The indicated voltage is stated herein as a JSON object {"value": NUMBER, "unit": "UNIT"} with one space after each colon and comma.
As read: {"value": 12, "unit": "V"}
